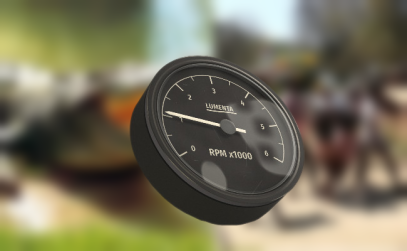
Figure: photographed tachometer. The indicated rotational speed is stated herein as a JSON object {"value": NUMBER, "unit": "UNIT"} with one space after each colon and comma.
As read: {"value": 1000, "unit": "rpm"}
